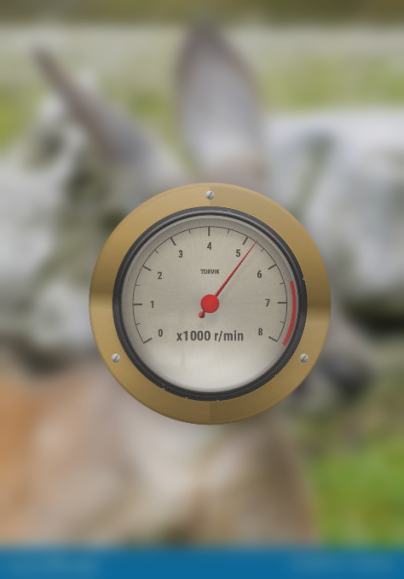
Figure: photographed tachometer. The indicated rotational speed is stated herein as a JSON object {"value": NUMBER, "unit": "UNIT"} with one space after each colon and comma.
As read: {"value": 5250, "unit": "rpm"}
